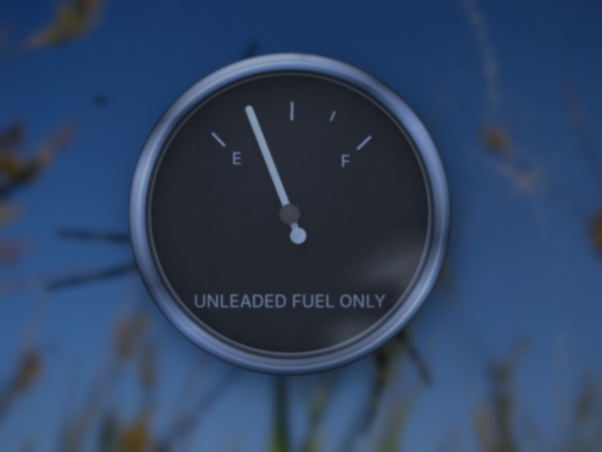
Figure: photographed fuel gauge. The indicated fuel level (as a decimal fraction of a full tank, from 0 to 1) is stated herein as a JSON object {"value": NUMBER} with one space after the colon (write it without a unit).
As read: {"value": 0.25}
